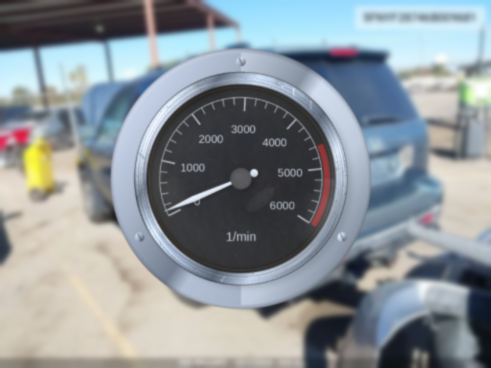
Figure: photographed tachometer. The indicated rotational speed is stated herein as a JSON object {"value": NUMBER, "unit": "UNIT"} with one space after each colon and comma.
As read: {"value": 100, "unit": "rpm"}
